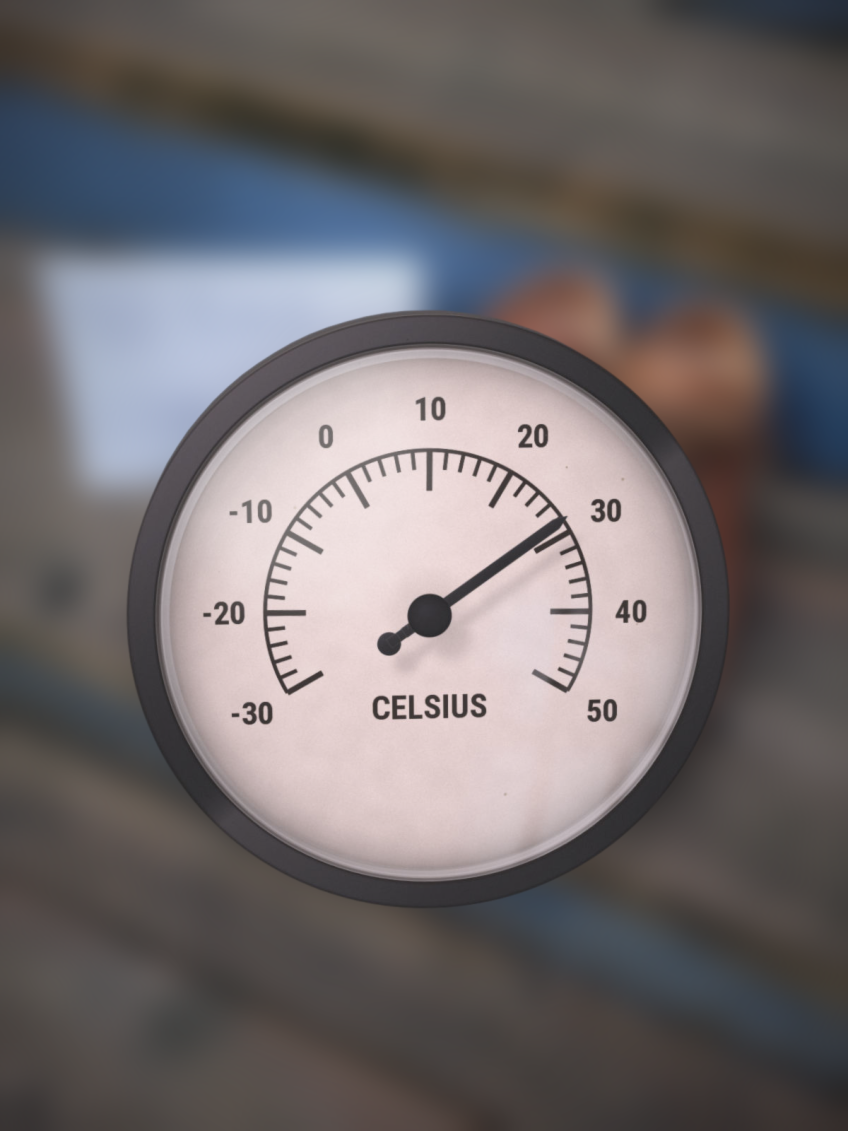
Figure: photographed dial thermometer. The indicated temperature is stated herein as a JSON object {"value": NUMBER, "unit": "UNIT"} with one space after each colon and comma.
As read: {"value": 28, "unit": "°C"}
